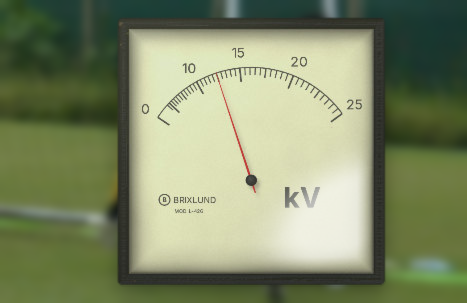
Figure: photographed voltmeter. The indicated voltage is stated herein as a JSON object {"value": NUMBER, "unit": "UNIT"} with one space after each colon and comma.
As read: {"value": 12.5, "unit": "kV"}
